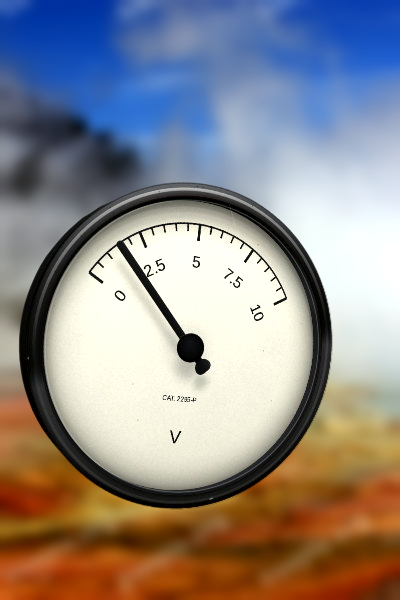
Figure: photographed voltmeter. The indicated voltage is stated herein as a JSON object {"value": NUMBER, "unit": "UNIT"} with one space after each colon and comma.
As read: {"value": 1.5, "unit": "V"}
